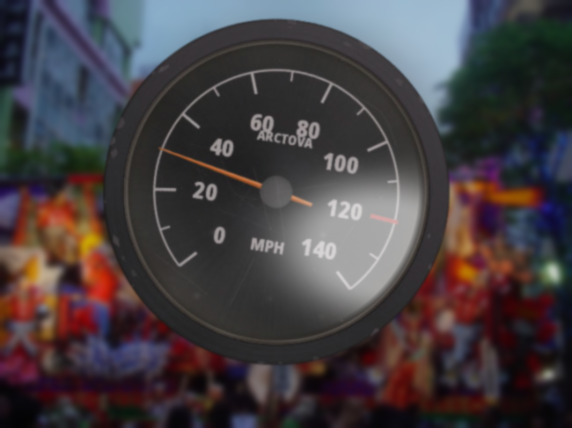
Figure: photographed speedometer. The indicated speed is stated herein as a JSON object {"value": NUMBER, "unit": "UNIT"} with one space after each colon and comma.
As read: {"value": 30, "unit": "mph"}
